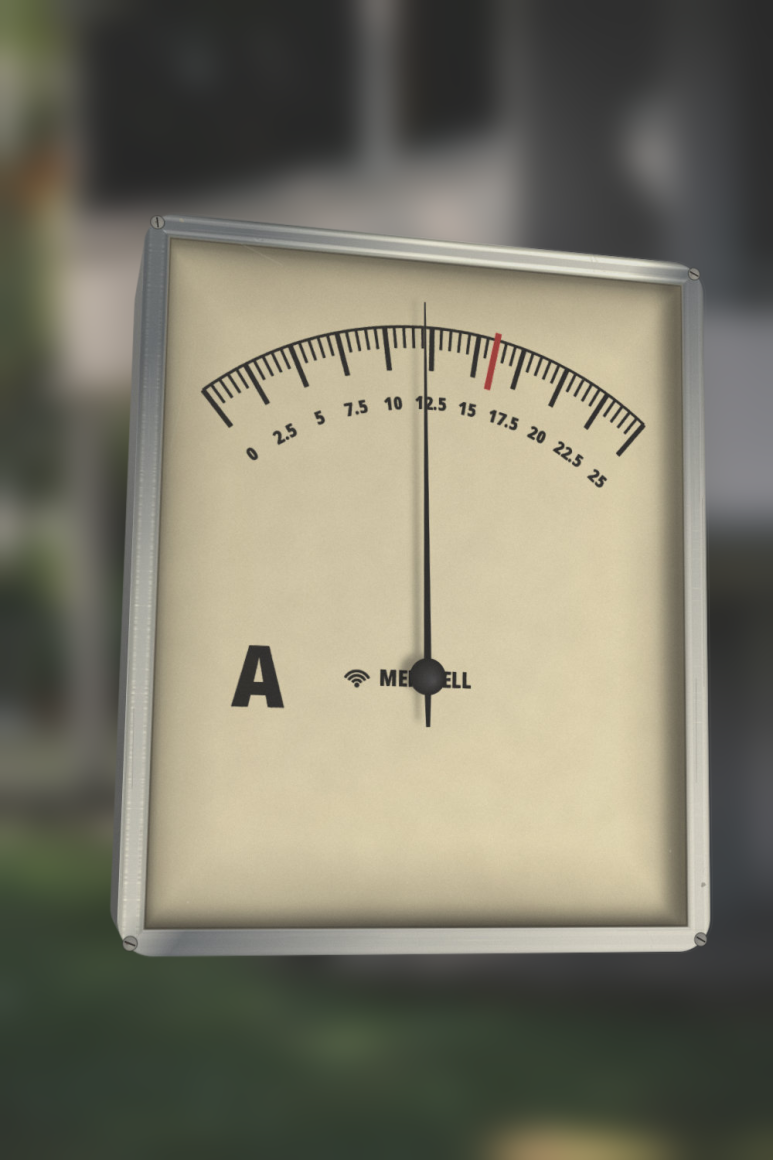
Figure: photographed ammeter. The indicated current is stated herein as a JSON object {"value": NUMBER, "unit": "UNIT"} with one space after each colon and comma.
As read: {"value": 12, "unit": "A"}
